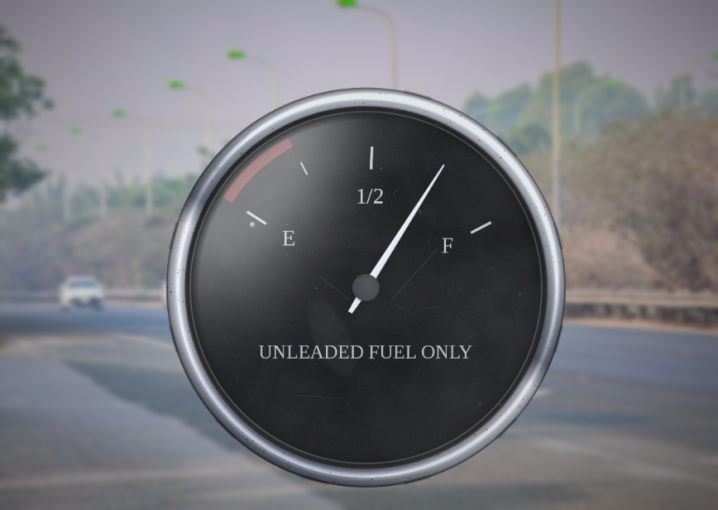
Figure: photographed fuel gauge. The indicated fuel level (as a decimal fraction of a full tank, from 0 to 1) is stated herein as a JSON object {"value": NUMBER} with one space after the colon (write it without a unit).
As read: {"value": 0.75}
